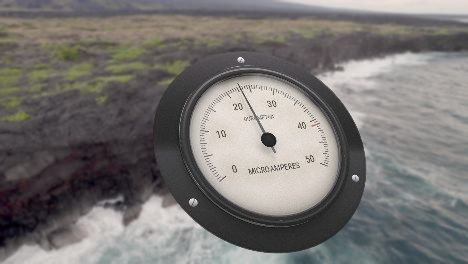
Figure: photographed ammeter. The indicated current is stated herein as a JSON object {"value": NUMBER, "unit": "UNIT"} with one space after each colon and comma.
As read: {"value": 22.5, "unit": "µA"}
